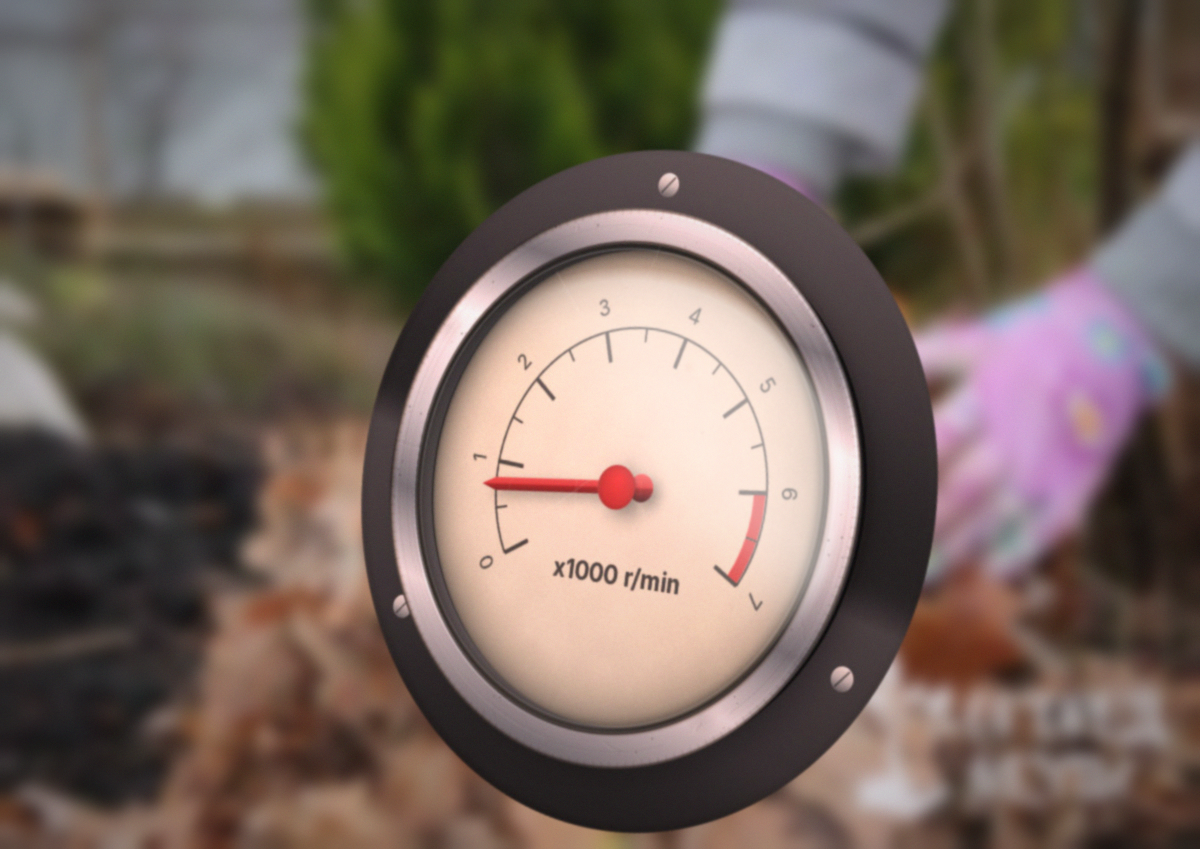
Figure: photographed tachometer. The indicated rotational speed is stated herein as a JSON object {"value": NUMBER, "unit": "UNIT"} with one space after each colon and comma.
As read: {"value": 750, "unit": "rpm"}
